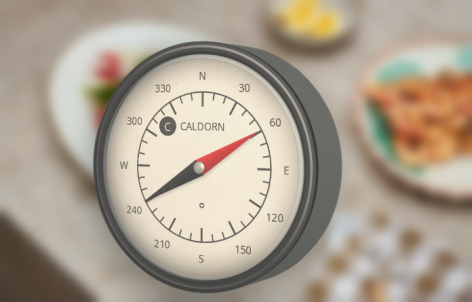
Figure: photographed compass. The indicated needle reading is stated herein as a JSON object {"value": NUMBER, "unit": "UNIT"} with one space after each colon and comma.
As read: {"value": 60, "unit": "°"}
